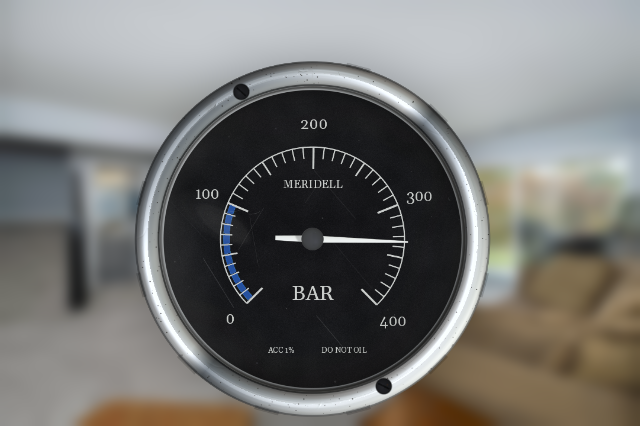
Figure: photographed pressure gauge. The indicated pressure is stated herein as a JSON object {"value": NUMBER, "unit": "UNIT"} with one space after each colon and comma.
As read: {"value": 335, "unit": "bar"}
